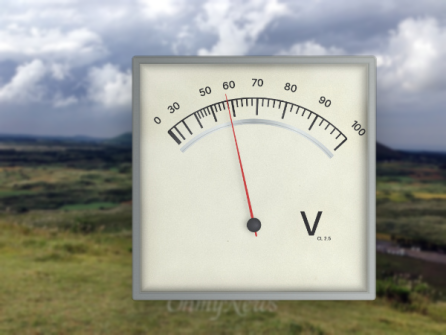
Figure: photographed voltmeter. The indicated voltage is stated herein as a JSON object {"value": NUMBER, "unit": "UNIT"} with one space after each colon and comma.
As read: {"value": 58, "unit": "V"}
